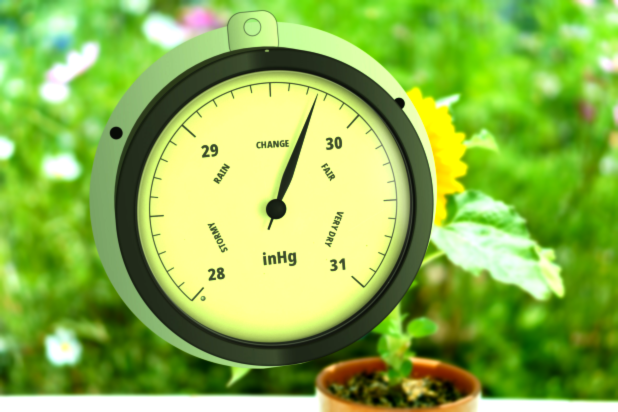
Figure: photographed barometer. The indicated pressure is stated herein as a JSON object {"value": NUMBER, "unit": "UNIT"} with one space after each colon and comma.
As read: {"value": 29.75, "unit": "inHg"}
